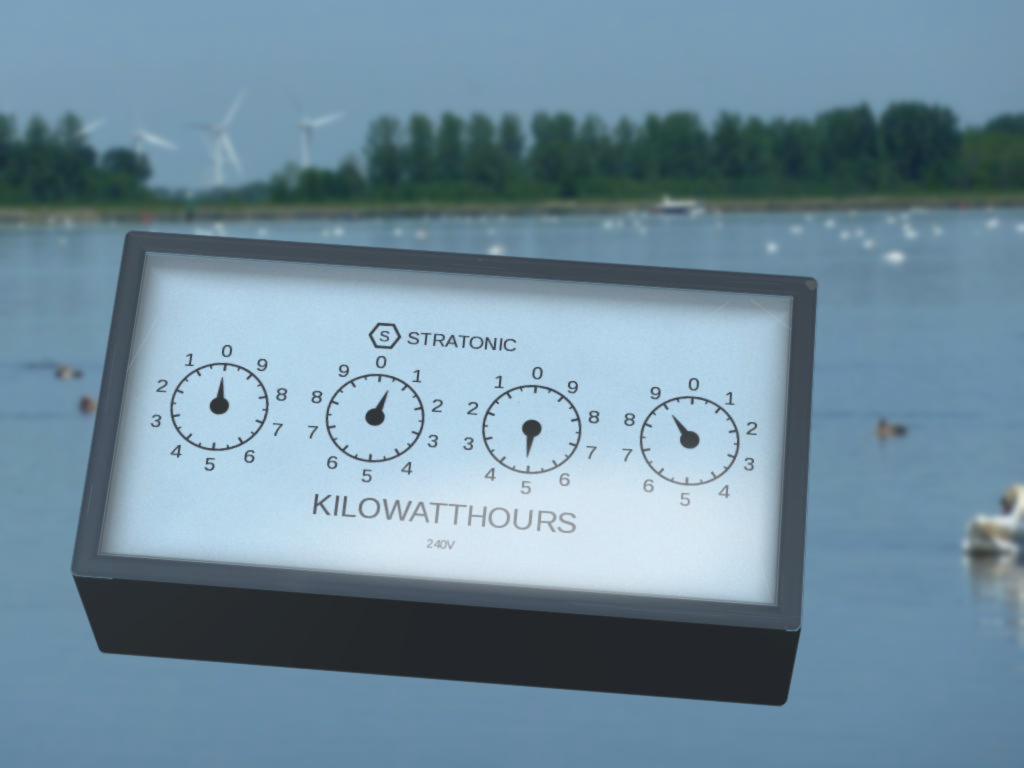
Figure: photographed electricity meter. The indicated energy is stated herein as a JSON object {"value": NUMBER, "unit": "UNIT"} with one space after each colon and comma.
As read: {"value": 49, "unit": "kWh"}
